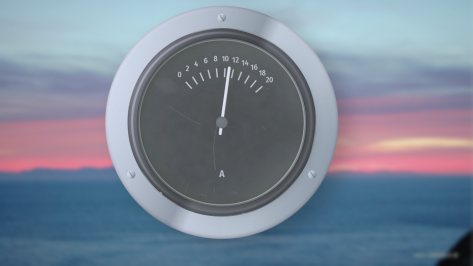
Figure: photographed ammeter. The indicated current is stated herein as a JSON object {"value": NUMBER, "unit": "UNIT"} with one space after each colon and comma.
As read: {"value": 11, "unit": "A"}
